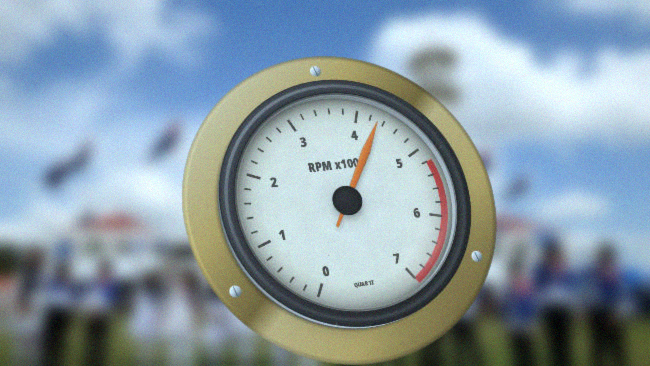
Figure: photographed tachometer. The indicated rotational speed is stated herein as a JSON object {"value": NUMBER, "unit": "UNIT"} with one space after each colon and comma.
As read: {"value": 4300, "unit": "rpm"}
